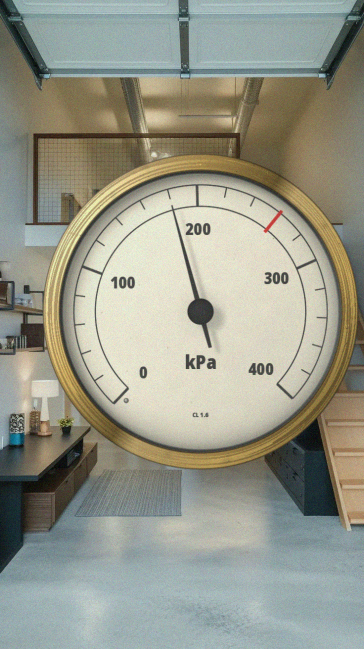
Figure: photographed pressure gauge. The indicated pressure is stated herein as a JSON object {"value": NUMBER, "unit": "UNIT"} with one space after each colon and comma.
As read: {"value": 180, "unit": "kPa"}
